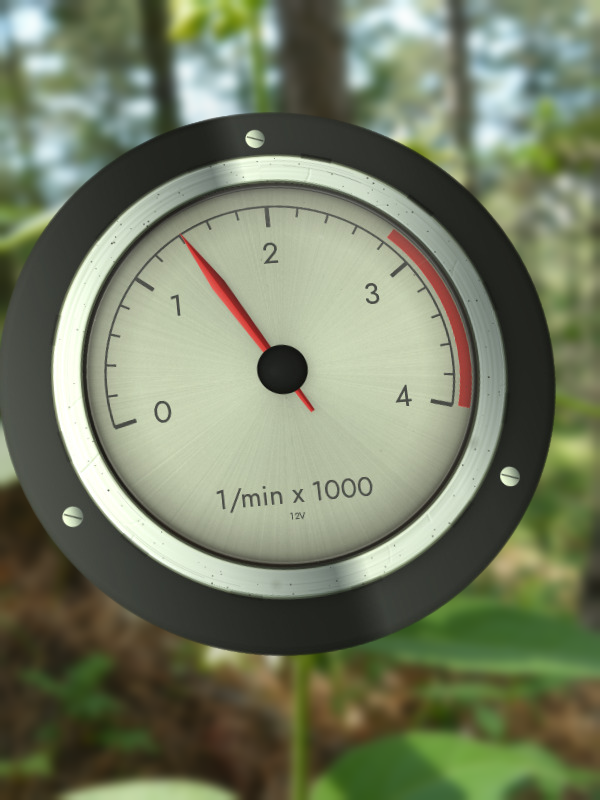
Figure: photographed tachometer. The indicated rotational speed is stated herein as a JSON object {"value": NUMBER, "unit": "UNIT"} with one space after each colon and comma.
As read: {"value": 1400, "unit": "rpm"}
